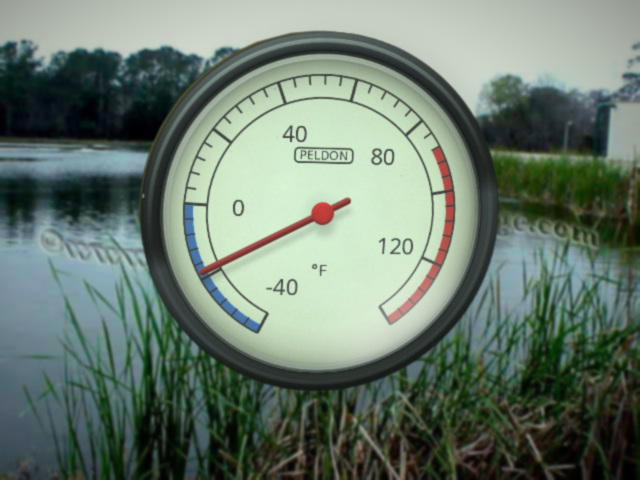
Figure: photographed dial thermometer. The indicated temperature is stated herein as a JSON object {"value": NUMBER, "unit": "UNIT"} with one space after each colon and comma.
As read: {"value": -18, "unit": "°F"}
